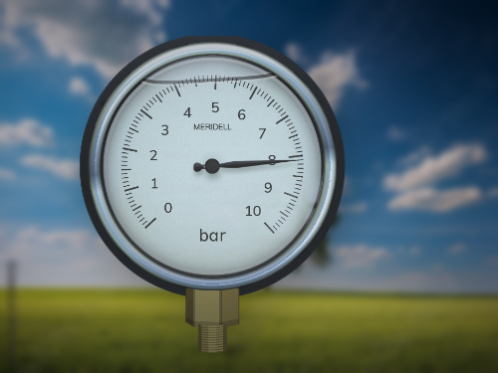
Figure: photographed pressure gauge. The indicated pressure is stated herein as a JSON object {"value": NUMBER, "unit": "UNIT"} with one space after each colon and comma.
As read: {"value": 8.1, "unit": "bar"}
